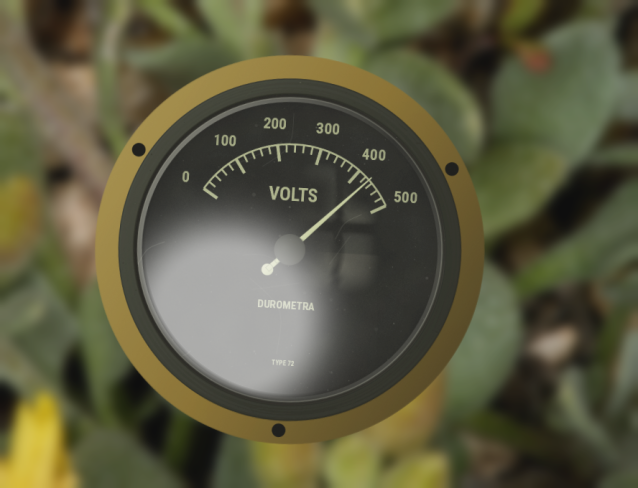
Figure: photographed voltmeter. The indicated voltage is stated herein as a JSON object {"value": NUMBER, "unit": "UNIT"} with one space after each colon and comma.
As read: {"value": 430, "unit": "V"}
